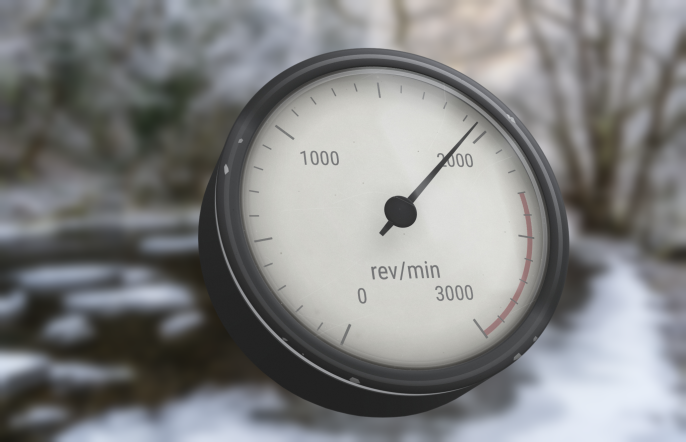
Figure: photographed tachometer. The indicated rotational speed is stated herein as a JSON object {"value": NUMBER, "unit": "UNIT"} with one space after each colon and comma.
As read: {"value": 1950, "unit": "rpm"}
